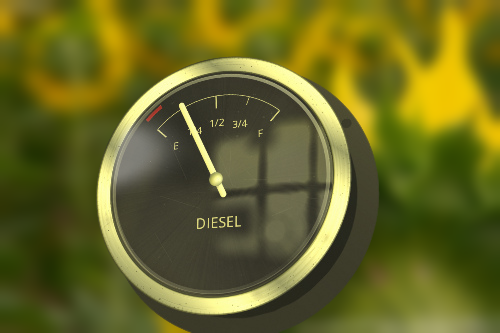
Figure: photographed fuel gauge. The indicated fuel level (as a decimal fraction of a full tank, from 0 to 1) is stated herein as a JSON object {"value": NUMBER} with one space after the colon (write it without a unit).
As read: {"value": 0.25}
